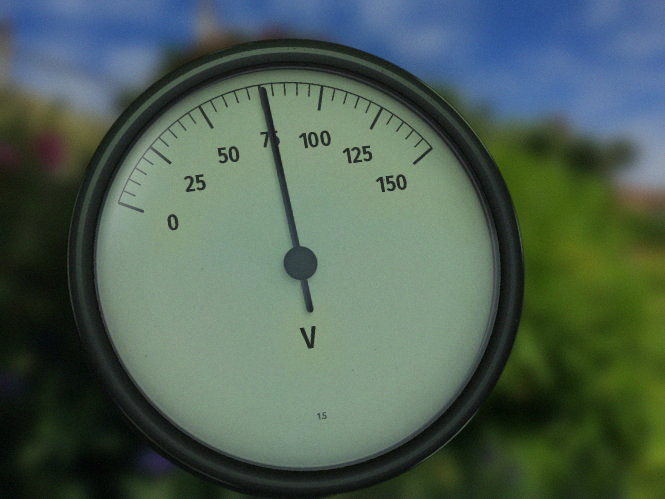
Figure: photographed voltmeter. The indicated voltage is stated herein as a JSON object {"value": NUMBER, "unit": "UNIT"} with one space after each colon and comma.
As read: {"value": 75, "unit": "V"}
